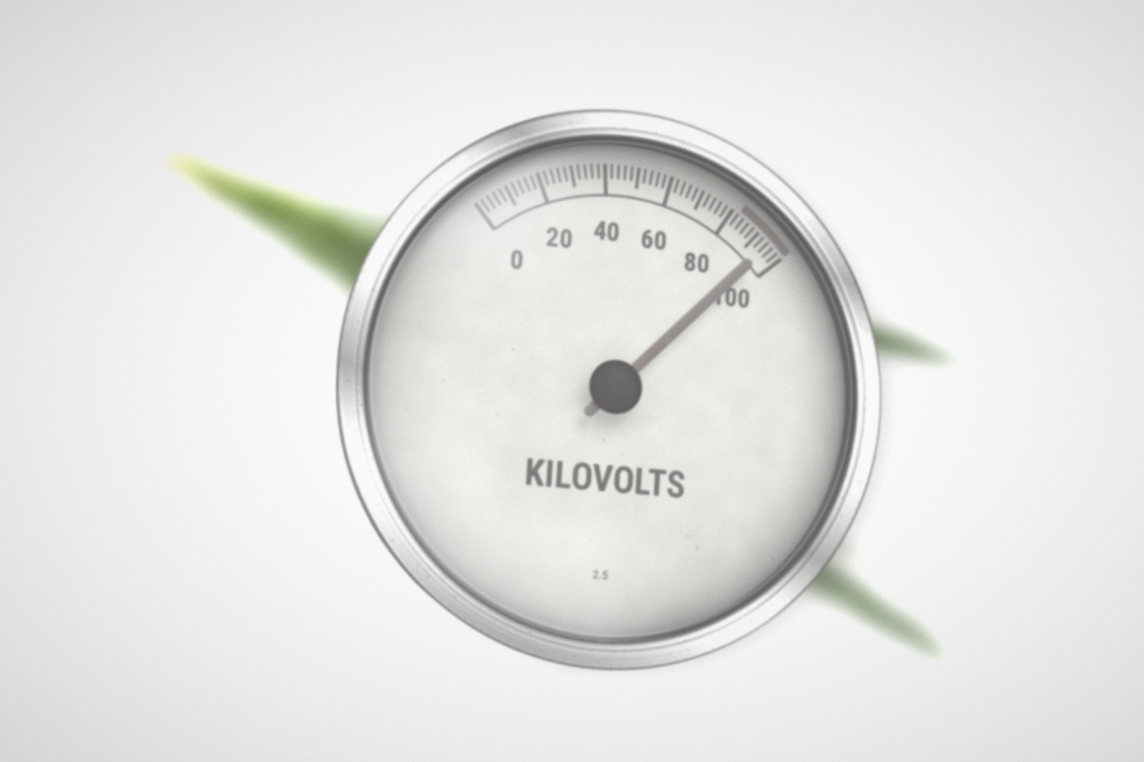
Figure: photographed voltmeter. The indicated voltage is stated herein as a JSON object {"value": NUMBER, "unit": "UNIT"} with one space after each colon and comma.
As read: {"value": 94, "unit": "kV"}
